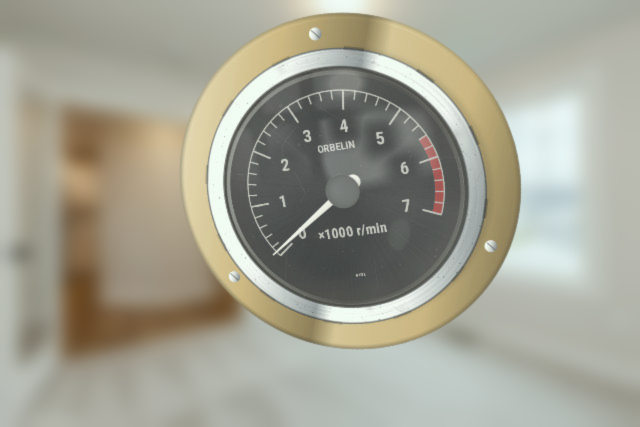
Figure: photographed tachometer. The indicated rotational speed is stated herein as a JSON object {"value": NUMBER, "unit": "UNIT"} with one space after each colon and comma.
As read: {"value": 100, "unit": "rpm"}
